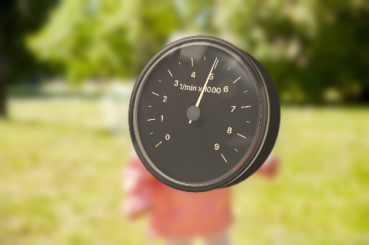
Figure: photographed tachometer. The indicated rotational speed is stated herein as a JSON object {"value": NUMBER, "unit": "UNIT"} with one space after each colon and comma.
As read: {"value": 5000, "unit": "rpm"}
